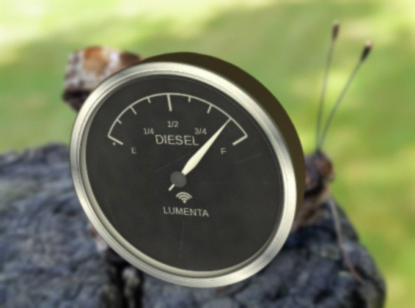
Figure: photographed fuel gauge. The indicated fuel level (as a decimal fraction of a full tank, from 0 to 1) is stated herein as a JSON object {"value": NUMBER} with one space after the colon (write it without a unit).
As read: {"value": 0.875}
